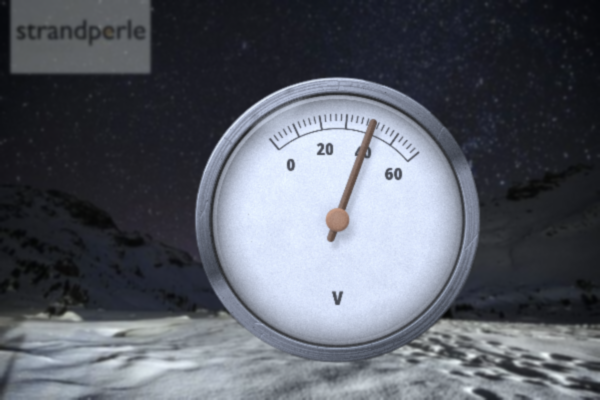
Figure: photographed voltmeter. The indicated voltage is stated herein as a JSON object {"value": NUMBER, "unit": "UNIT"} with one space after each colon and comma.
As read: {"value": 40, "unit": "V"}
